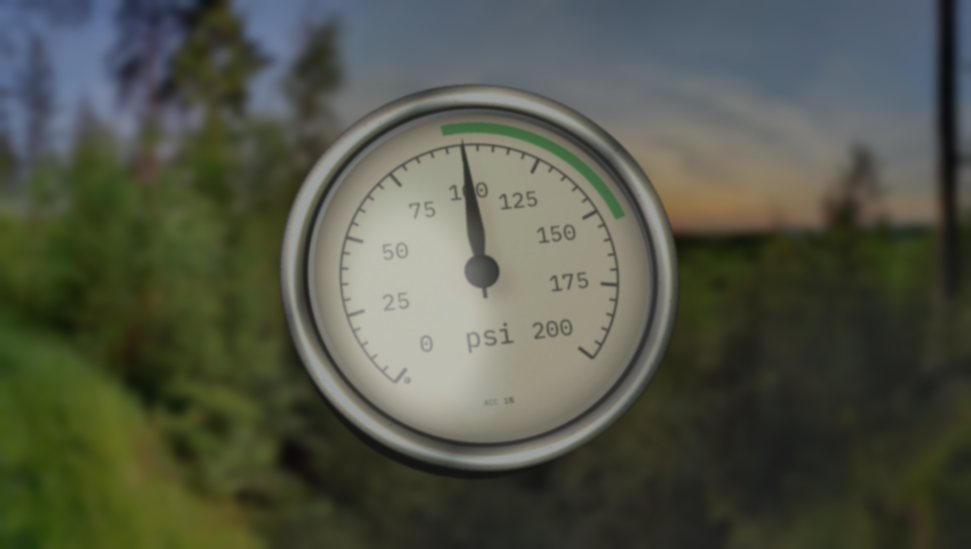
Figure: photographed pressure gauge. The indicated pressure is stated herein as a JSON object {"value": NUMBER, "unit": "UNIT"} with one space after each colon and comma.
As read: {"value": 100, "unit": "psi"}
